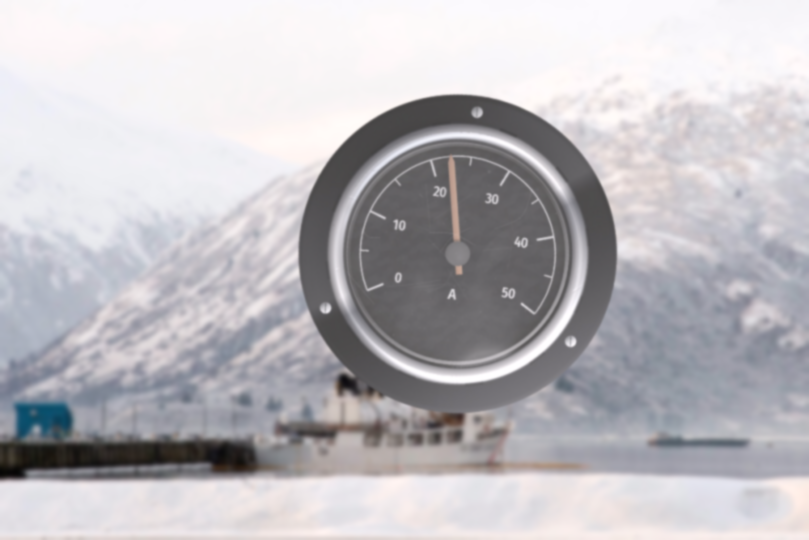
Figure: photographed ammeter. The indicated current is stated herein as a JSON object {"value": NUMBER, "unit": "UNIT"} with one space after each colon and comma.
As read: {"value": 22.5, "unit": "A"}
